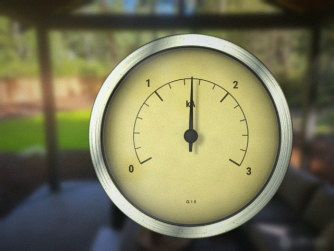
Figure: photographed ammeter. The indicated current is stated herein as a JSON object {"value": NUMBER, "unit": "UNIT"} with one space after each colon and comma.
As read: {"value": 1.5, "unit": "kA"}
